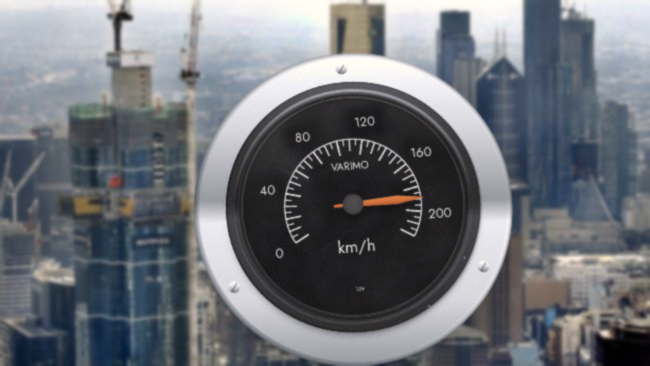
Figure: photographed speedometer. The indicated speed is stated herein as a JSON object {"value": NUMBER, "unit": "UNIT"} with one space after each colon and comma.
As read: {"value": 190, "unit": "km/h"}
